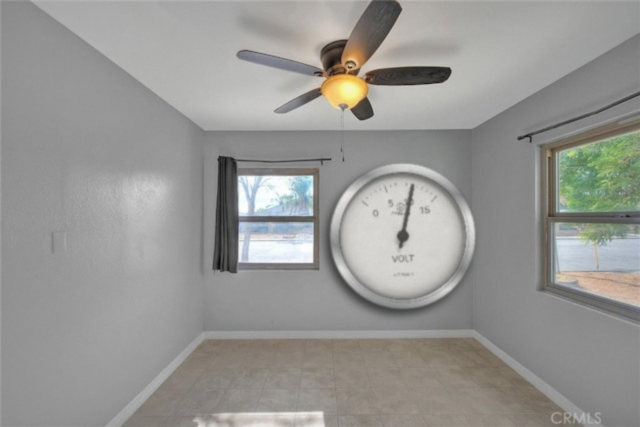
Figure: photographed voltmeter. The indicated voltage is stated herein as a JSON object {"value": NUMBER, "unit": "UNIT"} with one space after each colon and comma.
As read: {"value": 10, "unit": "V"}
